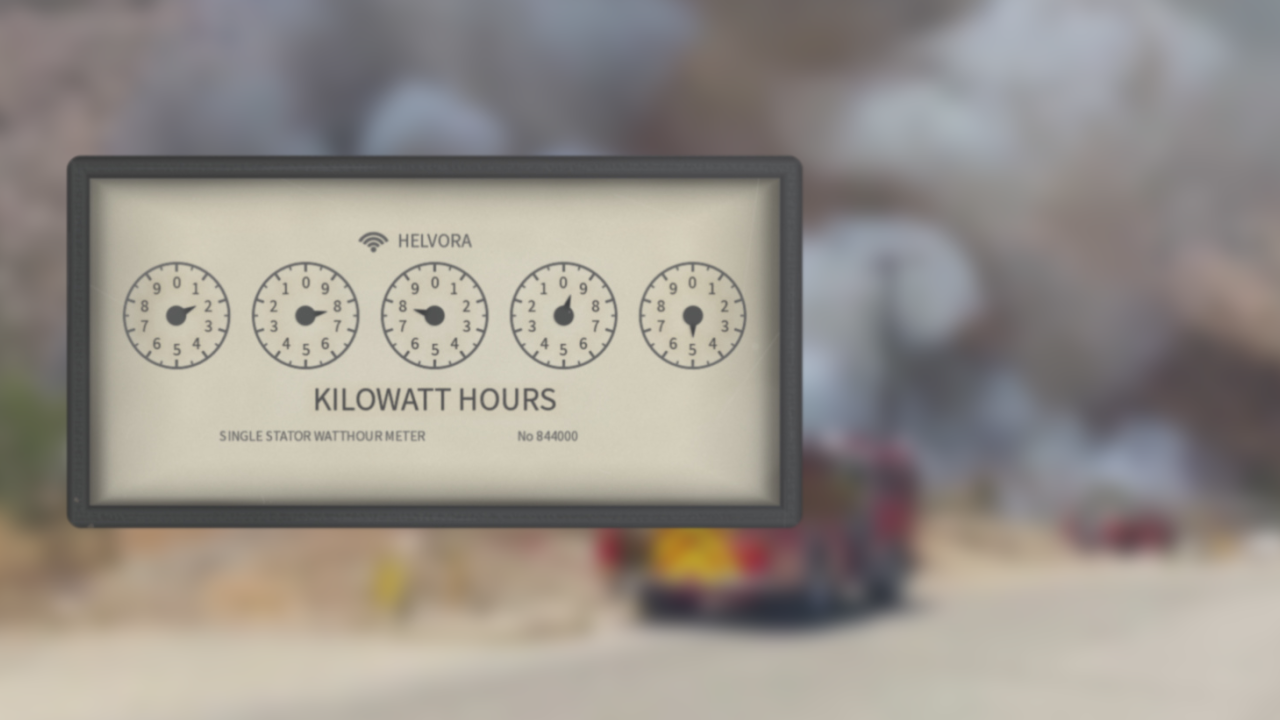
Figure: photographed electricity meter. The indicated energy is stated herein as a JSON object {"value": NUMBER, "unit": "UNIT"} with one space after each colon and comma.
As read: {"value": 17795, "unit": "kWh"}
